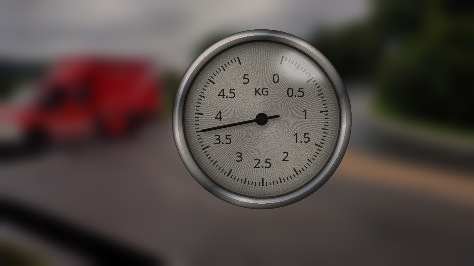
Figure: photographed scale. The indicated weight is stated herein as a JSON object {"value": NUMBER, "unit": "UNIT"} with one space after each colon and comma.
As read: {"value": 3.75, "unit": "kg"}
